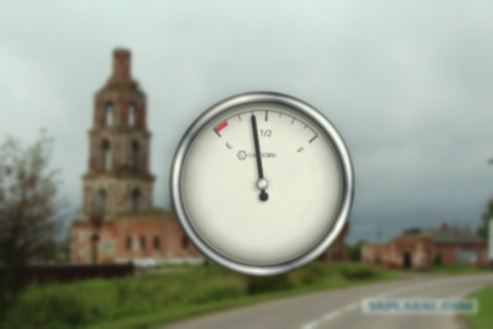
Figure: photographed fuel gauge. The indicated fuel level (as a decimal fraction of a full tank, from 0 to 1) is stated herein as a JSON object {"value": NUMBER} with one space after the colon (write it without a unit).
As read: {"value": 0.375}
